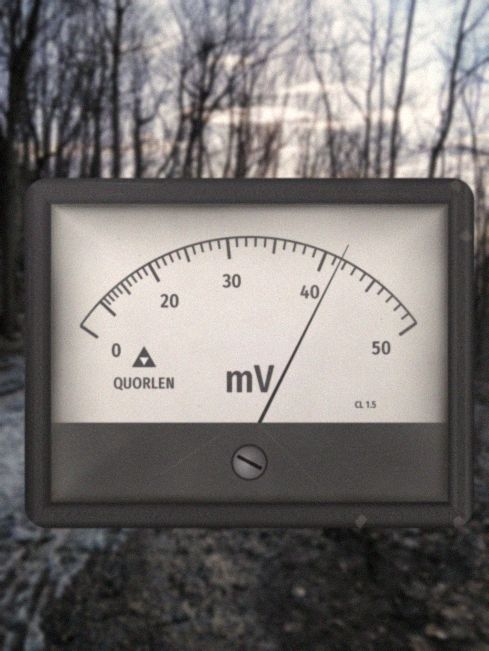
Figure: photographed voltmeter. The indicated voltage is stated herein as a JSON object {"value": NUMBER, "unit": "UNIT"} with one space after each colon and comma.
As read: {"value": 41.5, "unit": "mV"}
